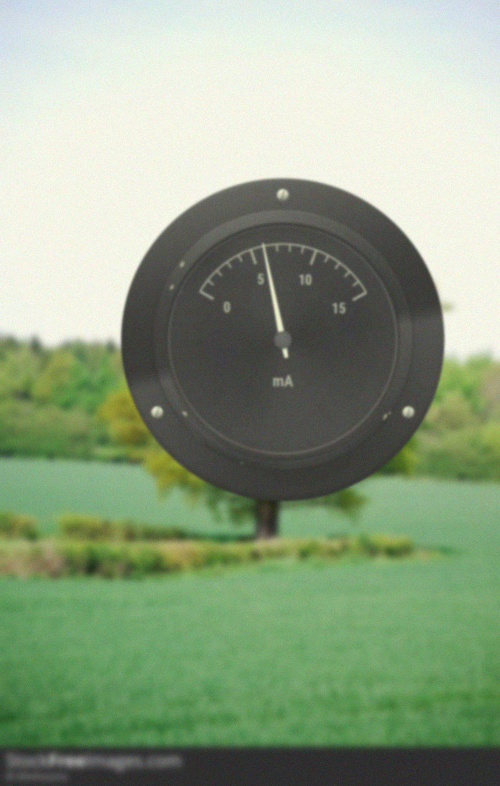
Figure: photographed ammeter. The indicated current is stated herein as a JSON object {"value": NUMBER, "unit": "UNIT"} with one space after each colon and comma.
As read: {"value": 6, "unit": "mA"}
